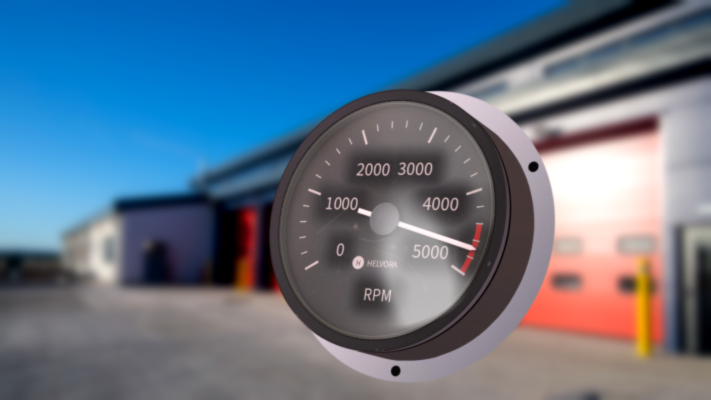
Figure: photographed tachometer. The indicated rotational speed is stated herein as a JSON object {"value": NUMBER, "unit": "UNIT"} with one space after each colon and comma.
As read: {"value": 4700, "unit": "rpm"}
